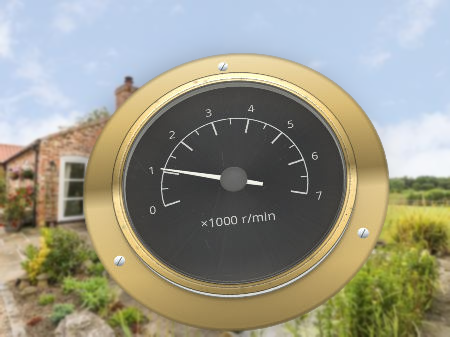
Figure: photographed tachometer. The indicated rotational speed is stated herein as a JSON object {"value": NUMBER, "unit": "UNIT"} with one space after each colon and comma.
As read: {"value": 1000, "unit": "rpm"}
